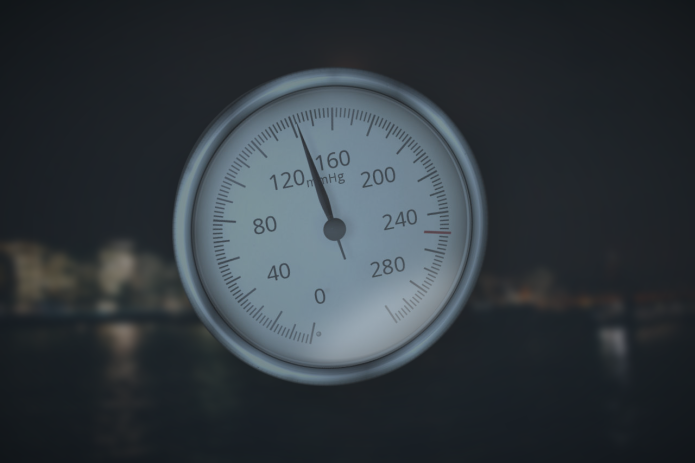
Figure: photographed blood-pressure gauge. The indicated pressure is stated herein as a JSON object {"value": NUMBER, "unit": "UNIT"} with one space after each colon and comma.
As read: {"value": 142, "unit": "mmHg"}
